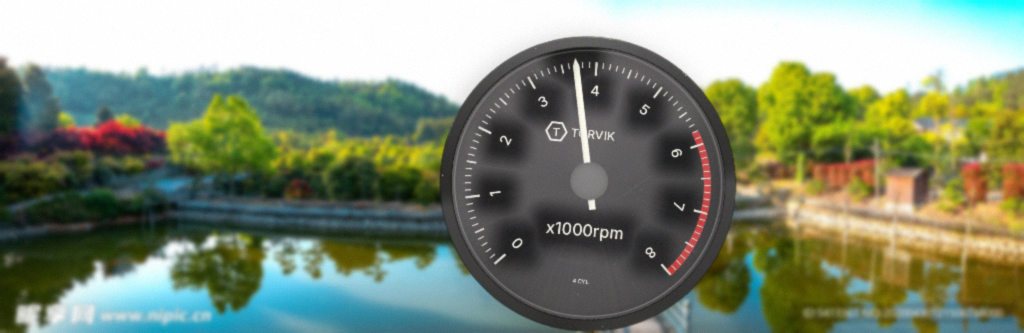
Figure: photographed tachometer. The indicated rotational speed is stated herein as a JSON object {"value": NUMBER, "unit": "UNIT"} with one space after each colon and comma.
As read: {"value": 3700, "unit": "rpm"}
